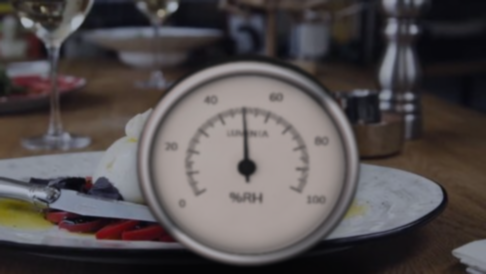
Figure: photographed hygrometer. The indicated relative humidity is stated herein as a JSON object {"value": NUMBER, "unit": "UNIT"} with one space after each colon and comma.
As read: {"value": 50, "unit": "%"}
